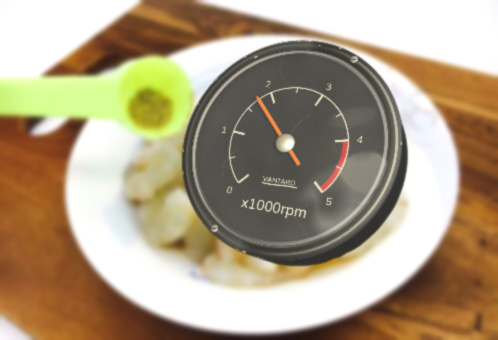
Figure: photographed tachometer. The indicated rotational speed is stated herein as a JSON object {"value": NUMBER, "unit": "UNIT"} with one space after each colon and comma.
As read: {"value": 1750, "unit": "rpm"}
